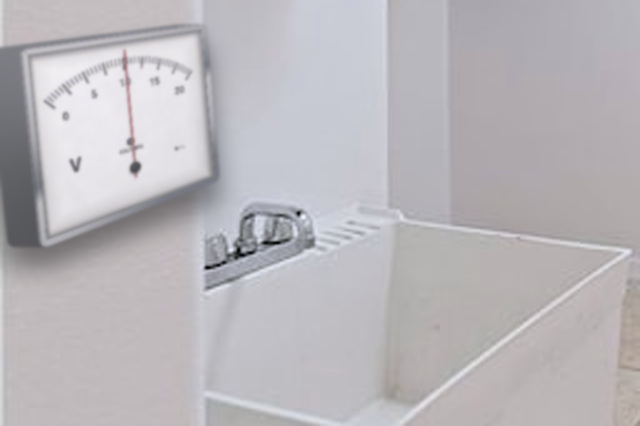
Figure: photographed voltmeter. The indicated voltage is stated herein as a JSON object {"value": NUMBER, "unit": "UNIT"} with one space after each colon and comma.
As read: {"value": 10, "unit": "V"}
